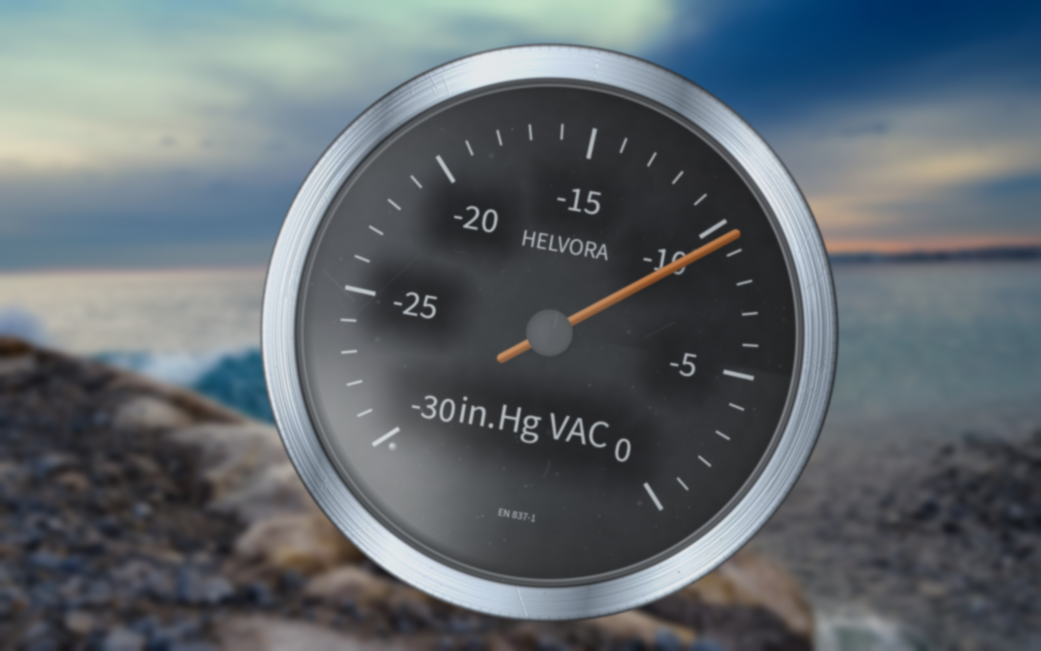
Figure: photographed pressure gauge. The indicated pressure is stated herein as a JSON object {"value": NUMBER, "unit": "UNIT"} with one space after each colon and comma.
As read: {"value": -9.5, "unit": "inHg"}
